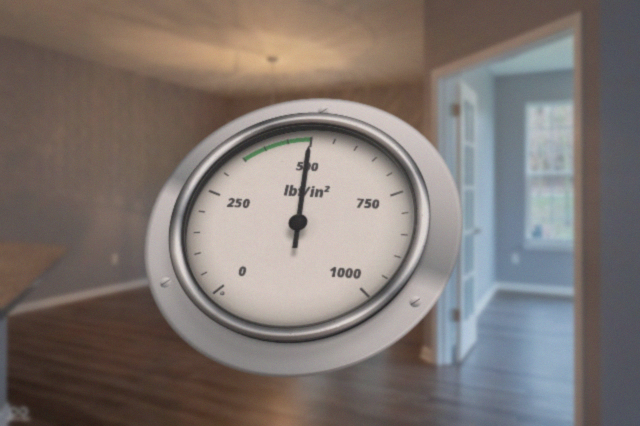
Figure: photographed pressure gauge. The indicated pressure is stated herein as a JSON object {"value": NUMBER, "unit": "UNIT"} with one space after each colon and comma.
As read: {"value": 500, "unit": "psi"}
